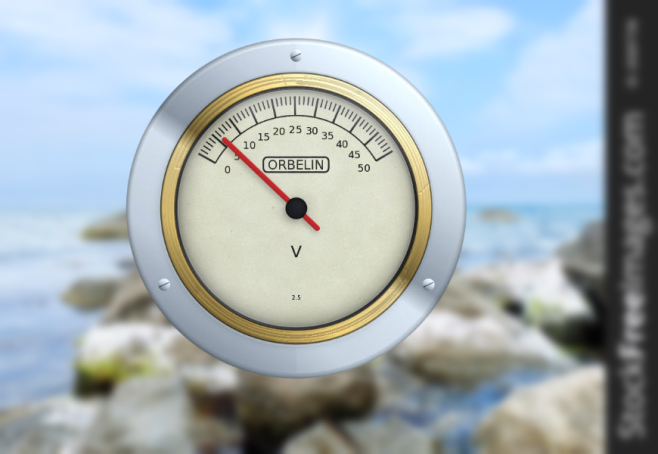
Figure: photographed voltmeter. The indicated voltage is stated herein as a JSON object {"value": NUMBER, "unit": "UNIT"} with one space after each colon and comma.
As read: {"value": 6, "unit": "V"}
